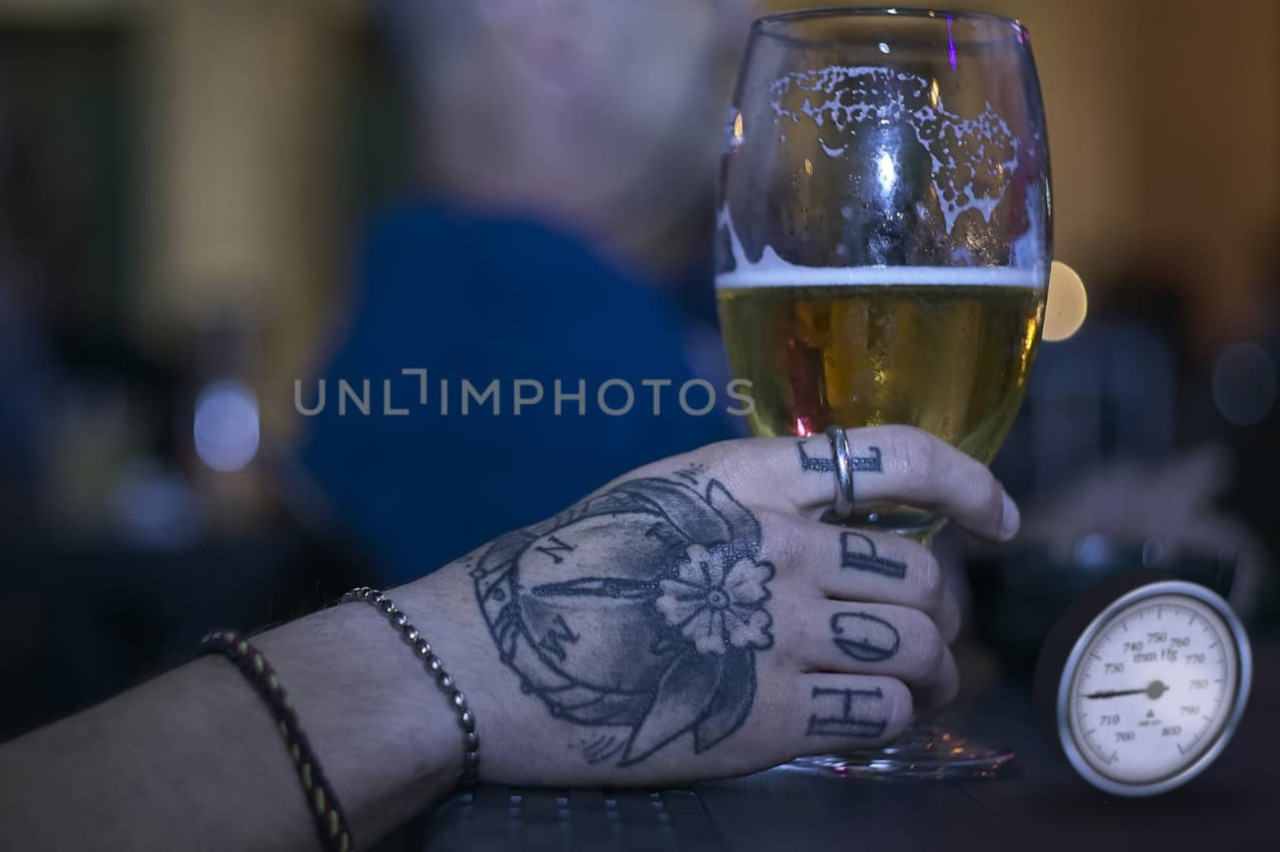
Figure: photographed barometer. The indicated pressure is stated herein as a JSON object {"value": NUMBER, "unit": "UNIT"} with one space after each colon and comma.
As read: {"value": 720, "unit": "mmHg"}
